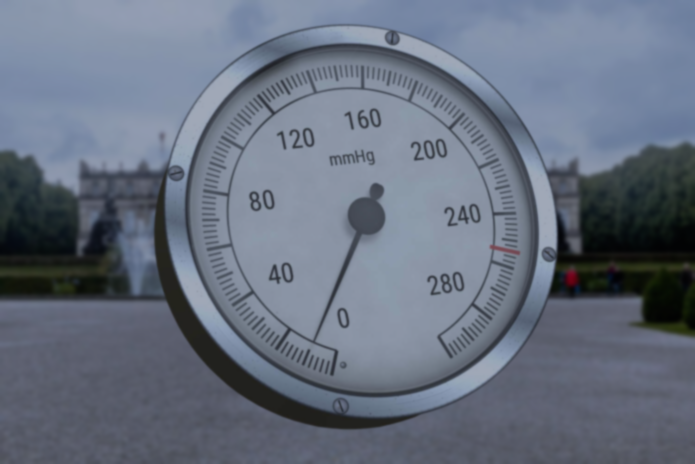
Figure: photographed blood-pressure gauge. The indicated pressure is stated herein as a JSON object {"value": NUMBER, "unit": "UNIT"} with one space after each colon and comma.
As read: {"value": 10, "unit": "mmHg"}
